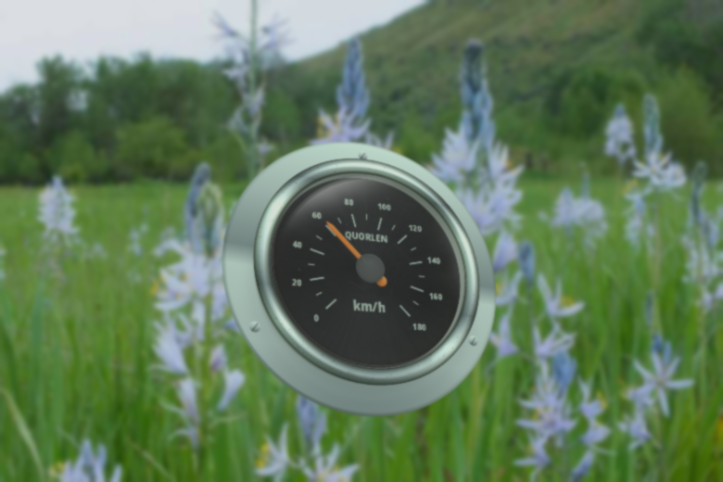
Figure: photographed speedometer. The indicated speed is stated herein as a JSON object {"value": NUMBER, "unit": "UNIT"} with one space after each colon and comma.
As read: {"value": 60, "unit": "km/h"}
